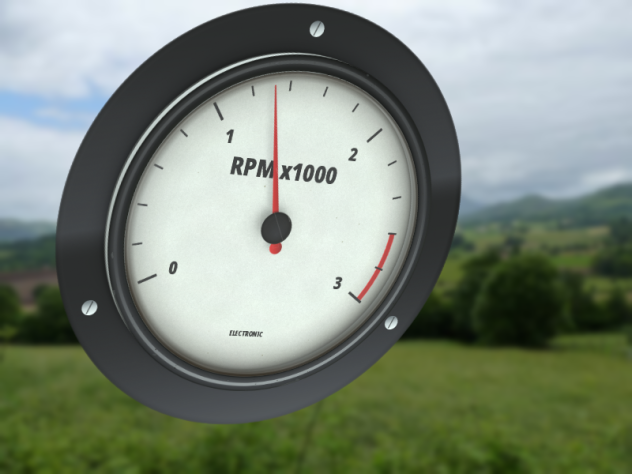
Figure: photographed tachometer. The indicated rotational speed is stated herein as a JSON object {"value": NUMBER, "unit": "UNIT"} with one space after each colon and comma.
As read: {"value": 1300, "unit": "rpm"}
